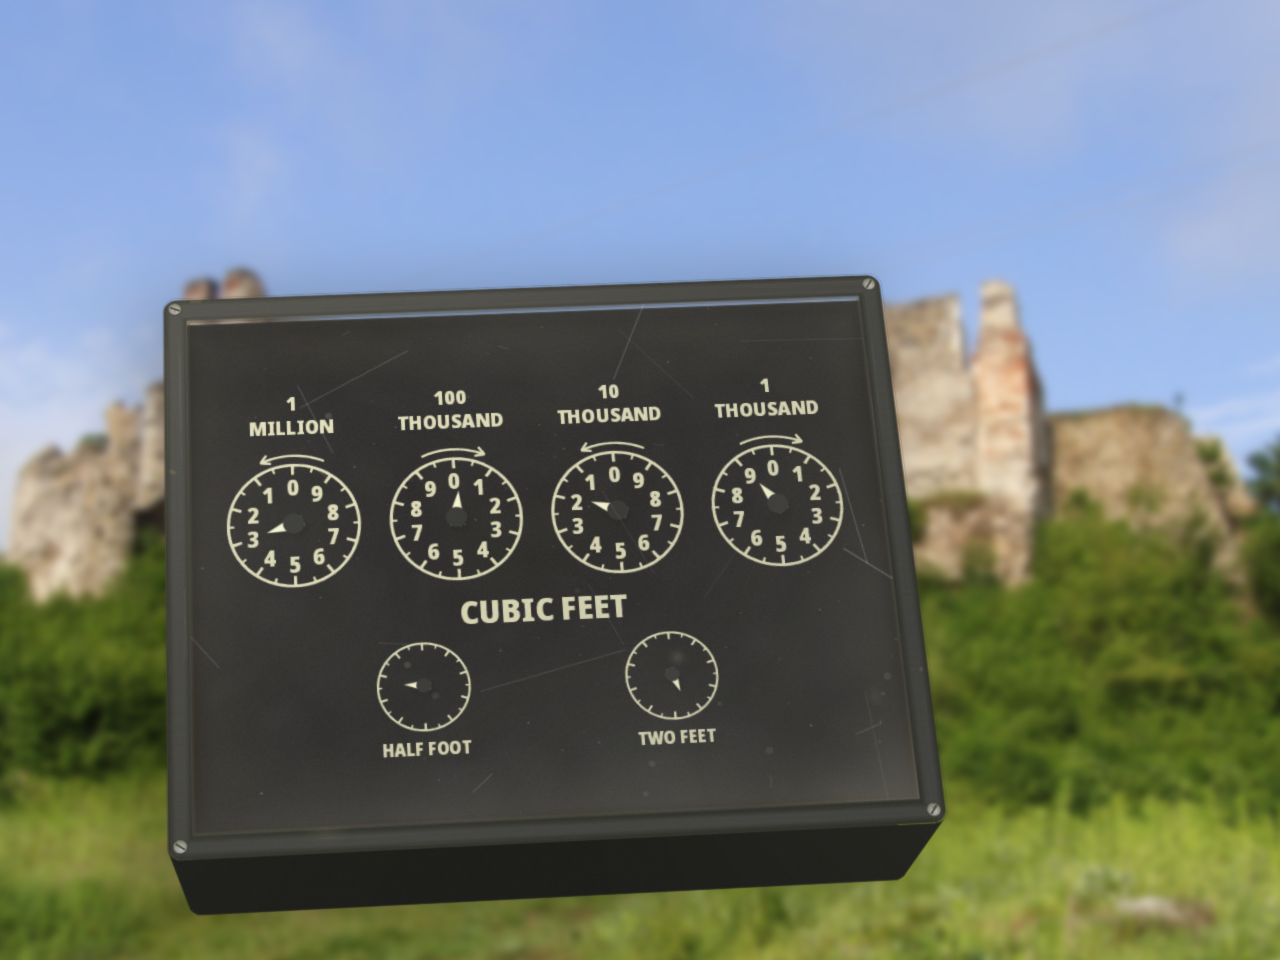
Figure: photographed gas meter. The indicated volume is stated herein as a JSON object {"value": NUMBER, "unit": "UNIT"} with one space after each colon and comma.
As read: {"value": 301900, "unit": "ft³"}
